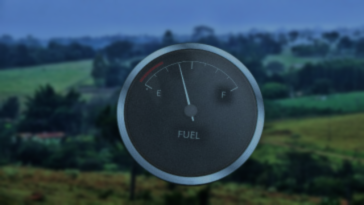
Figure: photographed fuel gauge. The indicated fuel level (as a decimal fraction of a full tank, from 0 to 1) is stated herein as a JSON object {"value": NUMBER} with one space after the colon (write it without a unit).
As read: {"value": 0.375}
